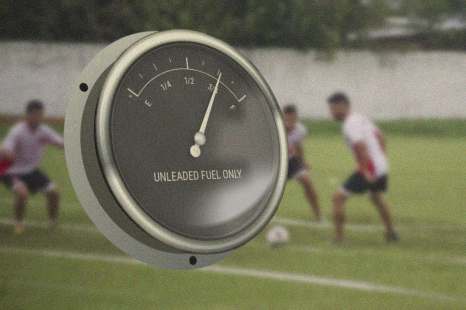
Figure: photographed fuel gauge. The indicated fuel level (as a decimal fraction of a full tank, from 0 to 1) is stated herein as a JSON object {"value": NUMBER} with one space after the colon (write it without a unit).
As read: {"value": 0.75}
